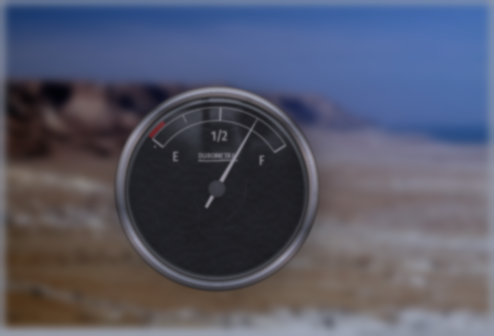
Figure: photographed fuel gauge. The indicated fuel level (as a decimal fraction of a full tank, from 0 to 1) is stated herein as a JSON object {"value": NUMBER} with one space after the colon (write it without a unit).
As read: {"value": 0.75}
